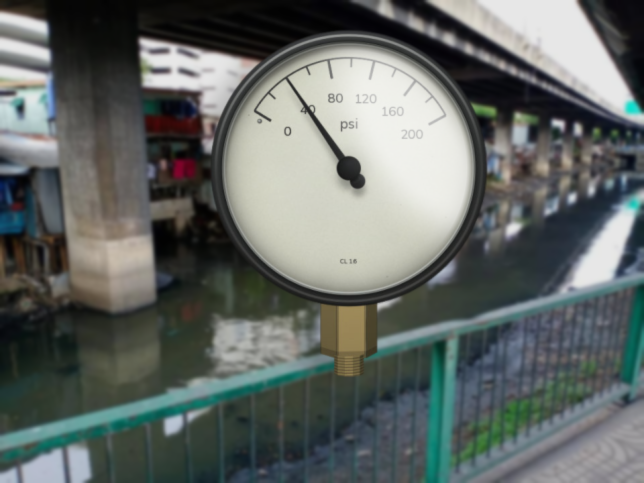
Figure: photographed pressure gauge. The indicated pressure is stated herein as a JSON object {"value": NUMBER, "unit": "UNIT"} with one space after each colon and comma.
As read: {"value": 40, "unit": "psi"}
